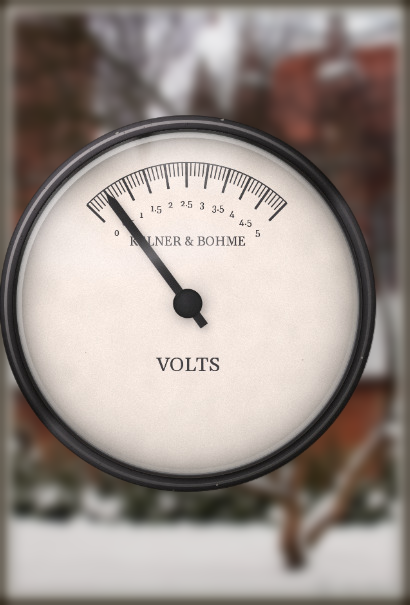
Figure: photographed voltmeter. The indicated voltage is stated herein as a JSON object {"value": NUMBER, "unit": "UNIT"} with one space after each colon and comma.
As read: {"value": 0.5, "unit": "V"}
